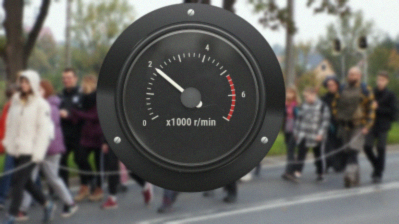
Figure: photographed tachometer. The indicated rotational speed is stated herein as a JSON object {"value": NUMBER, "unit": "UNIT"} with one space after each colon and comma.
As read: {"value": 2000, "unit": "rpm"}
